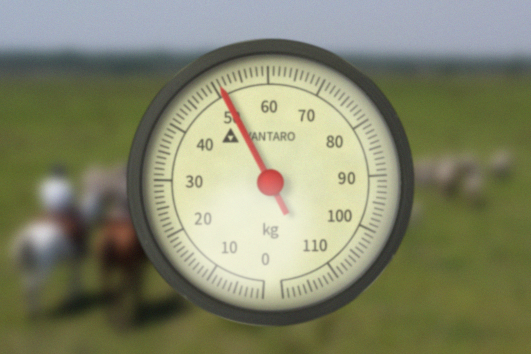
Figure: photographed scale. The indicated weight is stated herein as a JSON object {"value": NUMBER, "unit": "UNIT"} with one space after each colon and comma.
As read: {"value": 51, "unit": "kg"}
